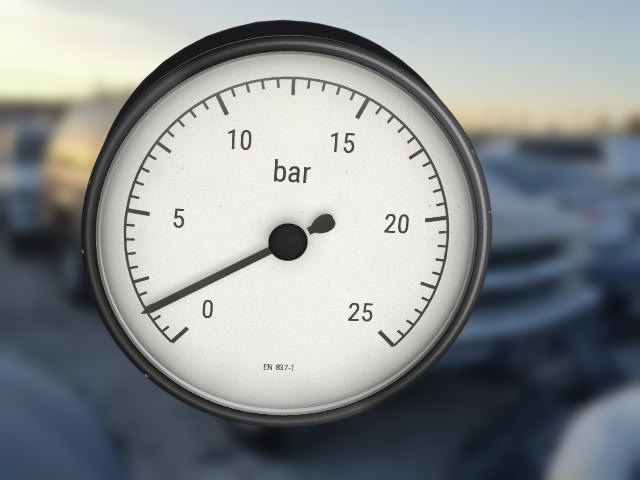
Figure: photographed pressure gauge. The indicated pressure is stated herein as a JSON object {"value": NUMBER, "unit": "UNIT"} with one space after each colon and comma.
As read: {"value": 1.5, "unit": "bar"}
